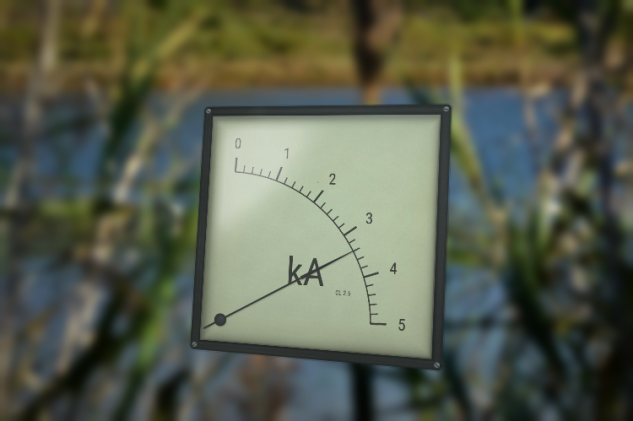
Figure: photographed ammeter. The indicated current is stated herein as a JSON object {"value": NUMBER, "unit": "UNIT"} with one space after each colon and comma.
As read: {"value": 3.4, "unit": "kA"}
